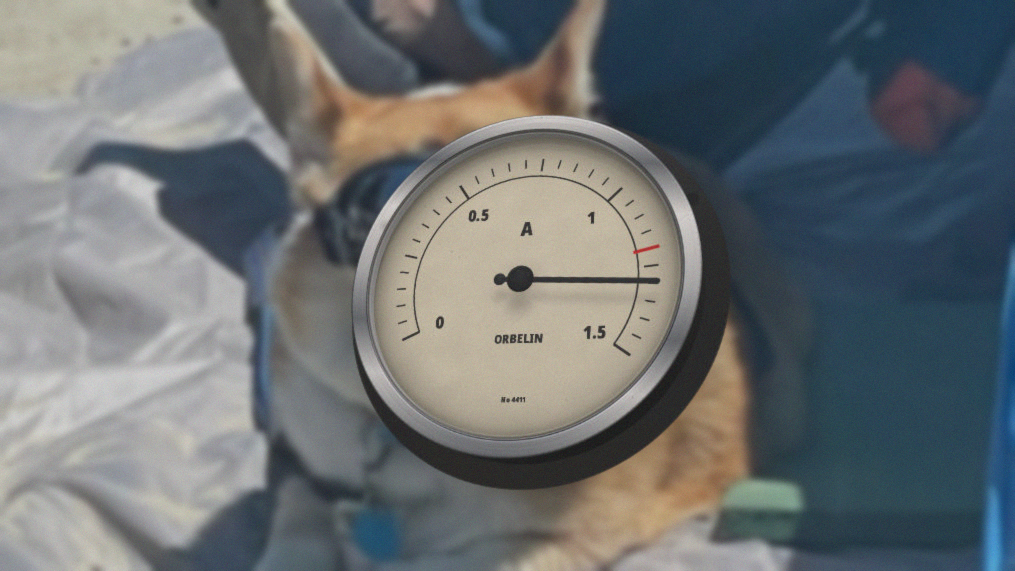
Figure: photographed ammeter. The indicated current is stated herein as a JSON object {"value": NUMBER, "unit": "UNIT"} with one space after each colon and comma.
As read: {"value": 1.3, "unit": "A"}
